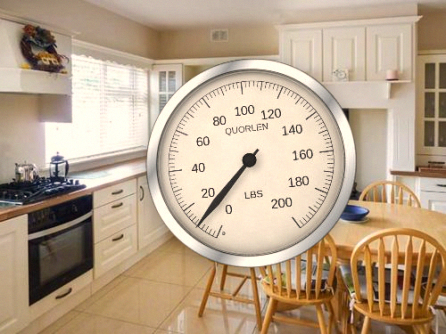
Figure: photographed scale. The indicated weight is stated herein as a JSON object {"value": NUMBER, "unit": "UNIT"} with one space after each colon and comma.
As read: {"value": 10, "unit": "lb"}
